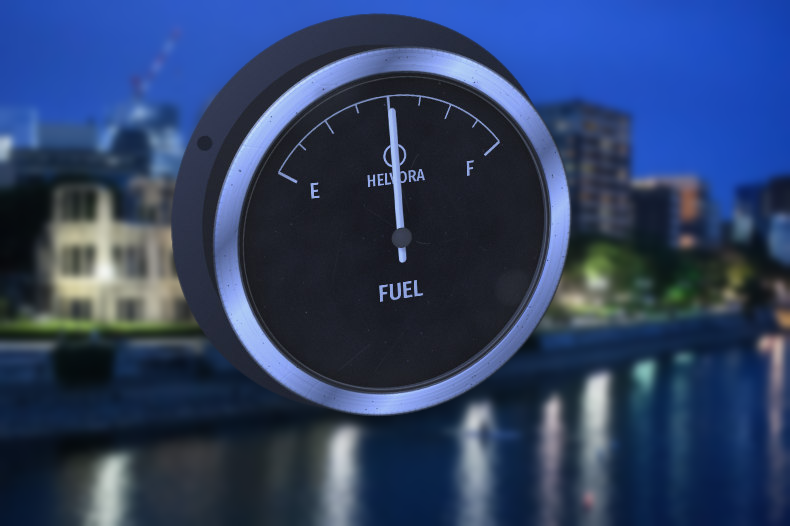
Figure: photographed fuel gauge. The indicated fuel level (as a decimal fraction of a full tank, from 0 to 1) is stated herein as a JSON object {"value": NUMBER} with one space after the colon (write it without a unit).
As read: {"value": 0.5}
